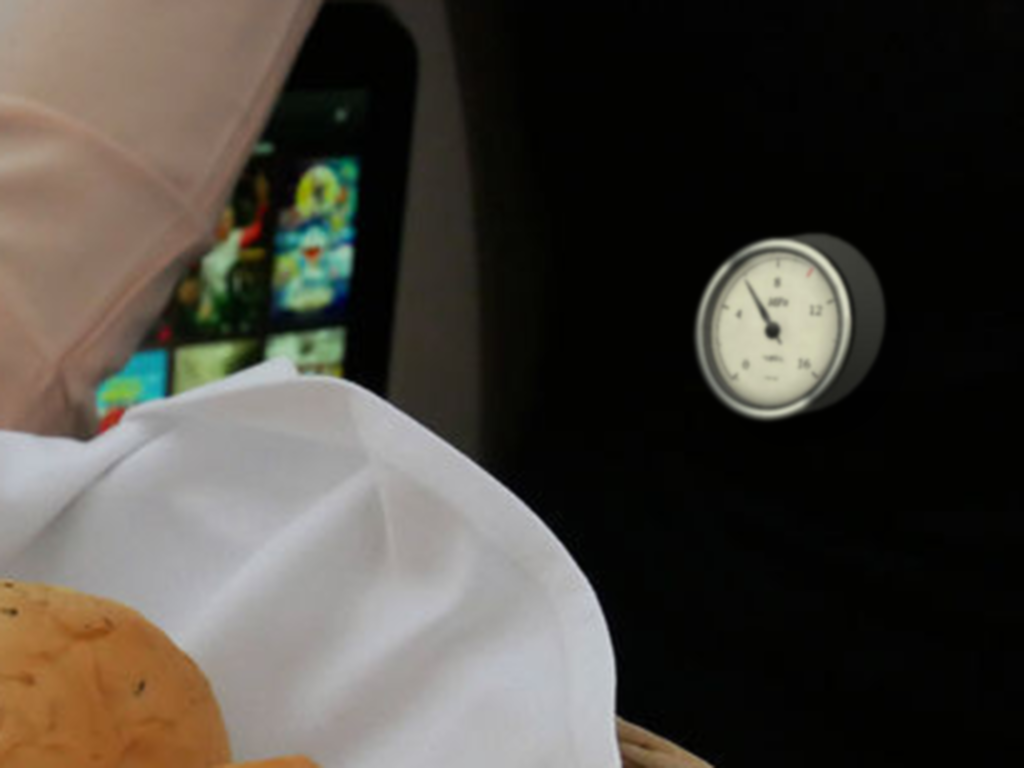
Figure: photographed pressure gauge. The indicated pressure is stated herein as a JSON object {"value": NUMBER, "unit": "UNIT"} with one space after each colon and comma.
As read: {"value": 6, "unit": "MPa"}
